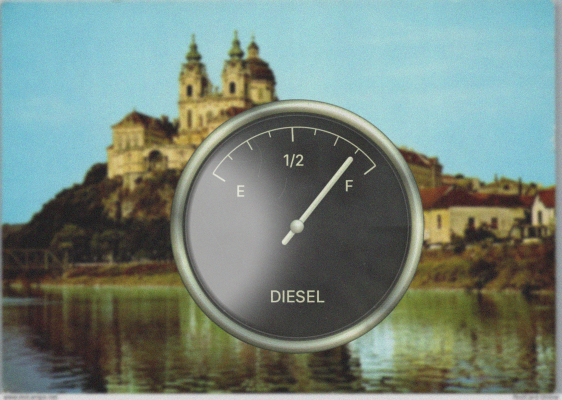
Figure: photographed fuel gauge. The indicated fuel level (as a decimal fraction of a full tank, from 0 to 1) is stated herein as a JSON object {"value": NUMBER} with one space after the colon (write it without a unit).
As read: {"value": 0.875}
